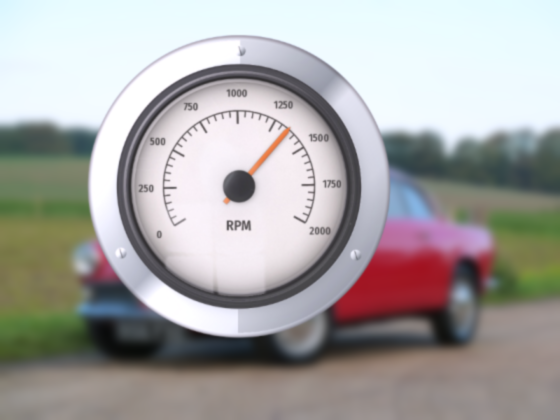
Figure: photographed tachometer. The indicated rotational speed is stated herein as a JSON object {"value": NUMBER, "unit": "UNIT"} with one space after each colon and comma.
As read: {"value": 1350, "unit": "rpm"}
